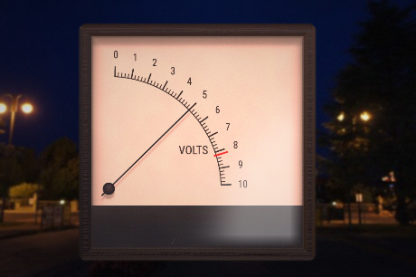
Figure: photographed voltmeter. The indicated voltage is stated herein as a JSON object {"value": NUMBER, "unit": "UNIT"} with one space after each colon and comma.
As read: {"value": 5, "unit": "V"}
